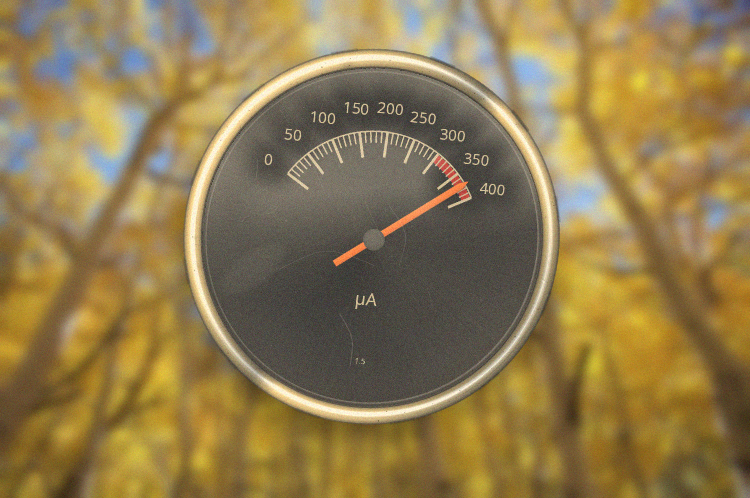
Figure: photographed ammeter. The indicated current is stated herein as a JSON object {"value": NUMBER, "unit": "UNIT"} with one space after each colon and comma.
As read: {"value": 370, "unit": "µA"}
